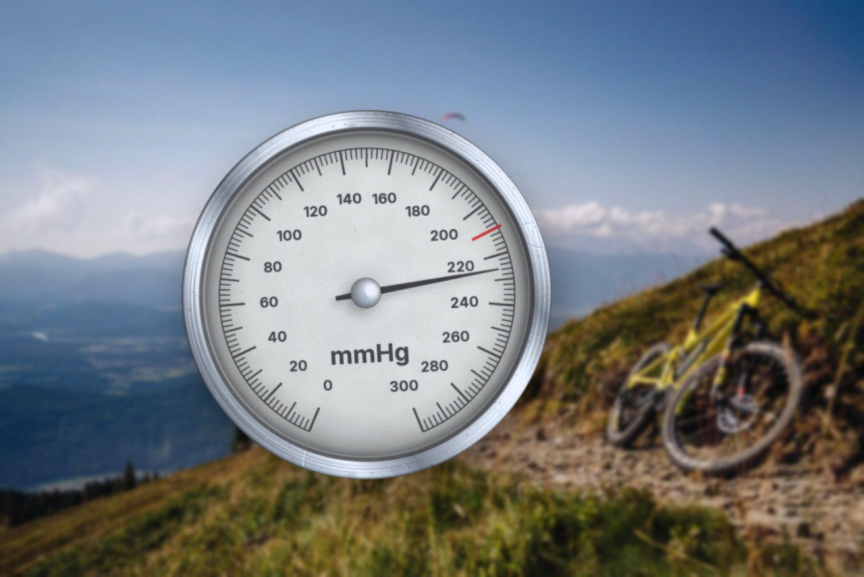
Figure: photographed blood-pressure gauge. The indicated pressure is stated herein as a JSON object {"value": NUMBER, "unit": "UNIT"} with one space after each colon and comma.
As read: {"value": 226, "unit": "mmHg"}
